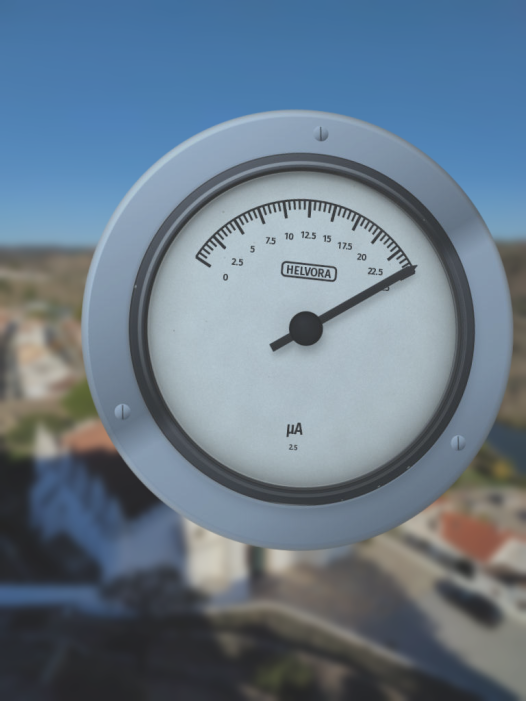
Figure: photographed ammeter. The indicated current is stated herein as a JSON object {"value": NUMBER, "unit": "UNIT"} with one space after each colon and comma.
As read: {"value": 24.5, "unit": "µA"}
